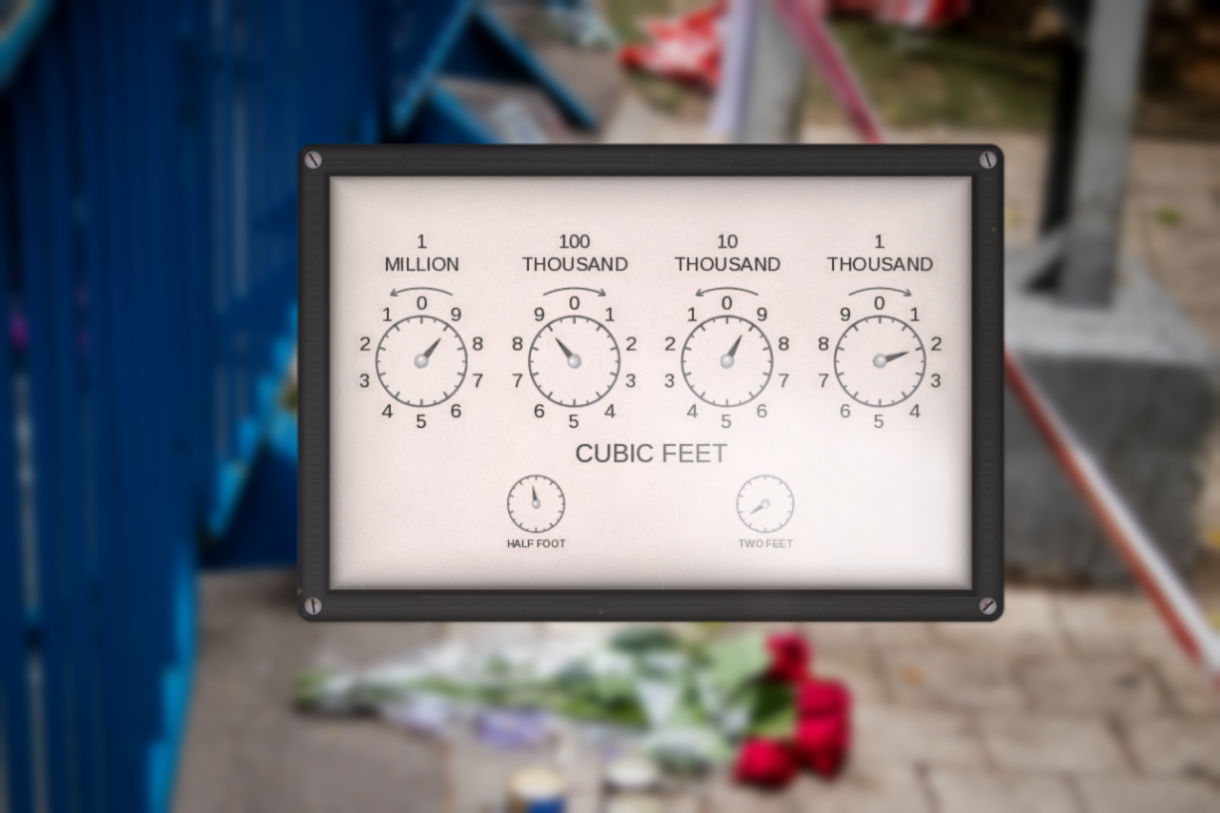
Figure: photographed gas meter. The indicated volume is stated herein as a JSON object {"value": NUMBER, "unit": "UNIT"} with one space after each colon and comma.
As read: {"value": 889200, "unit": "ft³"}
